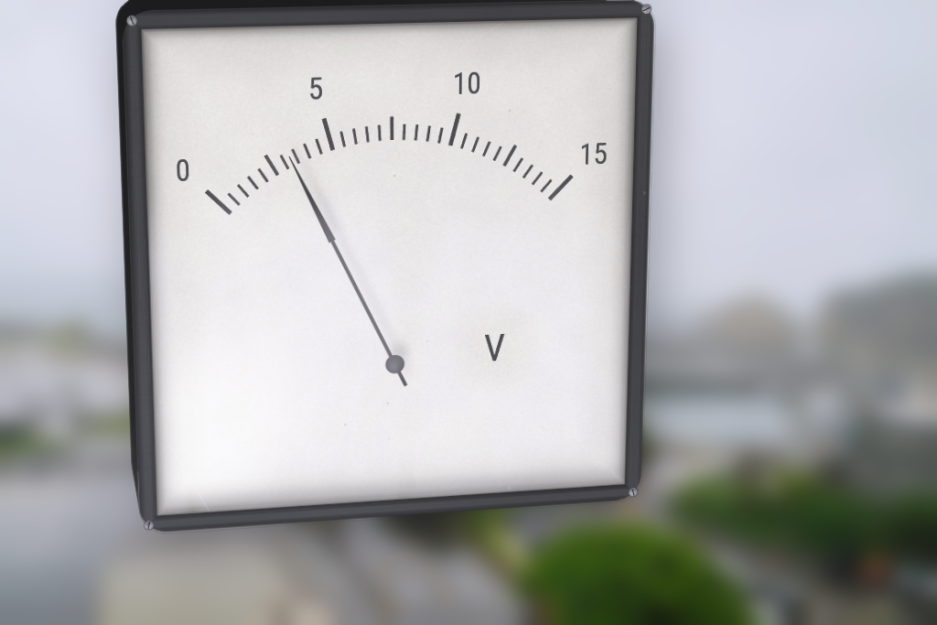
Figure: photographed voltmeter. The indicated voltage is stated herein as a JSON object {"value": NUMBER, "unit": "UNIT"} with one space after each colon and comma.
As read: {"value": 3.25, "unit": "V"}
